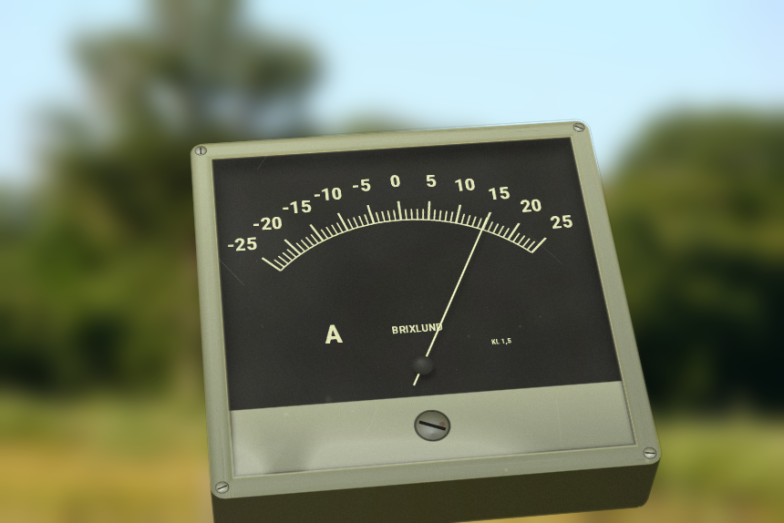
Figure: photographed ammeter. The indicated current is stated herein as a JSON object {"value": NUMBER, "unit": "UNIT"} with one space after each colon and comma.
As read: {"value": 15, "unit": "A"}
